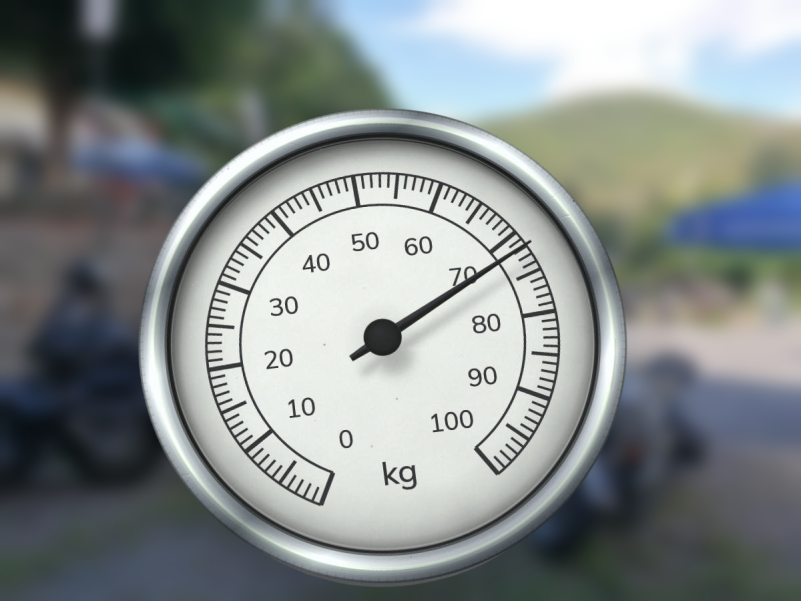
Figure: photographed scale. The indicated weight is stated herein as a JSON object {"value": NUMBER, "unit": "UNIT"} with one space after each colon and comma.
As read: {"value": 72, "unit": "kg"}
